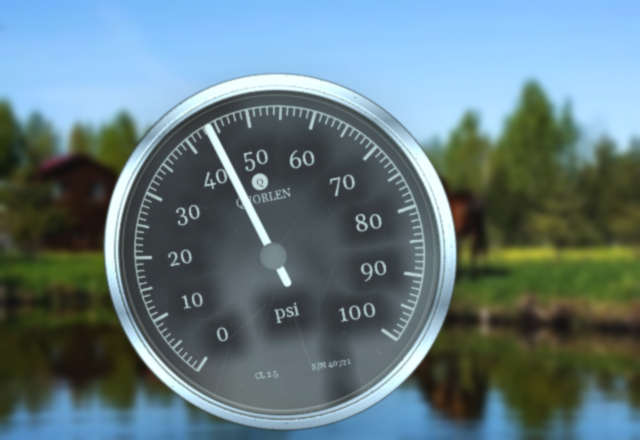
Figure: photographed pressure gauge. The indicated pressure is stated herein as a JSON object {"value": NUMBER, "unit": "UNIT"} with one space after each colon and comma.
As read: {"value": 44, "unit": "psi"}
